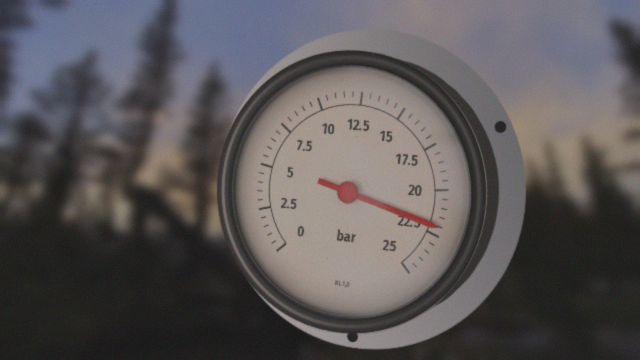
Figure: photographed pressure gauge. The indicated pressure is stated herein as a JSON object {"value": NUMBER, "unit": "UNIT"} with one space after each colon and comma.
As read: {"value": 22, "unit": "bar"}
